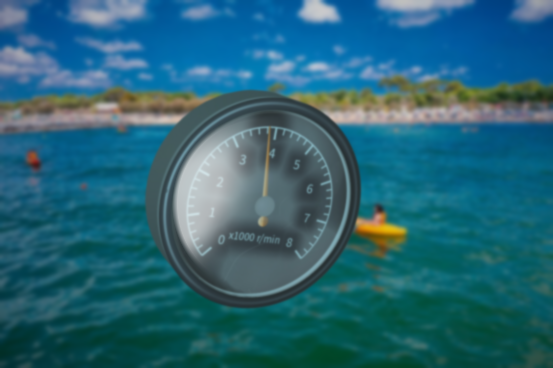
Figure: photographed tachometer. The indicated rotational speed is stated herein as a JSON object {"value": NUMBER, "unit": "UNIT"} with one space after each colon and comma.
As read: {"value": 3800, "unit": "rpm"}
